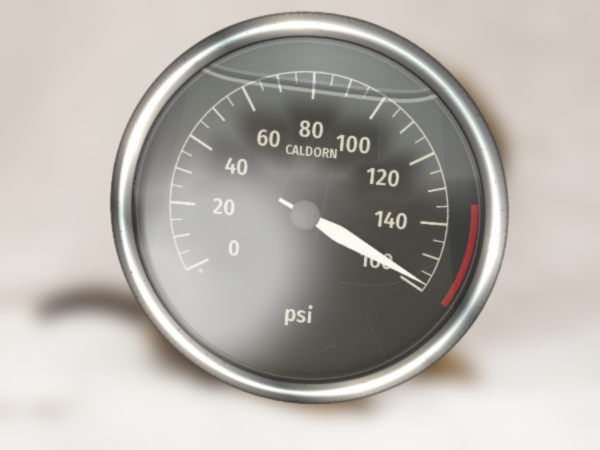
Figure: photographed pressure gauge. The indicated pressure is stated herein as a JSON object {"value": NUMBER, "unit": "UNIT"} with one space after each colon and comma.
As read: {"value": 157.5, "unit": "psi"}
